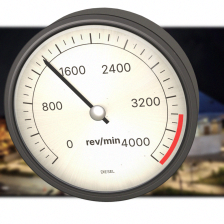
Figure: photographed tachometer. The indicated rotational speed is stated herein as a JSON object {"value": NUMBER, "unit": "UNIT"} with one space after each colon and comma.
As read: {"value": 1400, "unit": "rpm"}
